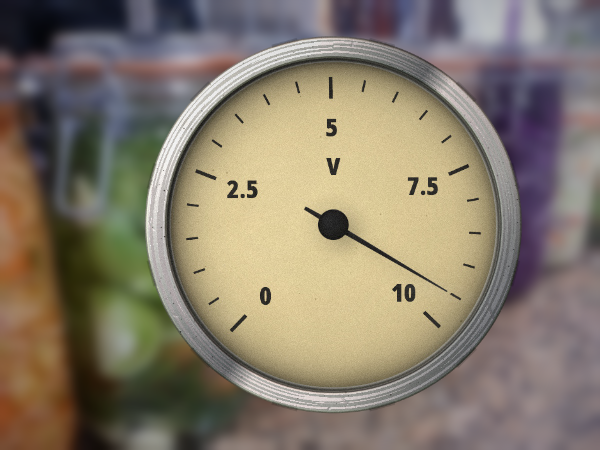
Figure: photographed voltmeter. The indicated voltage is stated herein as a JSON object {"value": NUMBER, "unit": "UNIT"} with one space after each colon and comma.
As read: {"value": 9.5, "unit": "V"}
